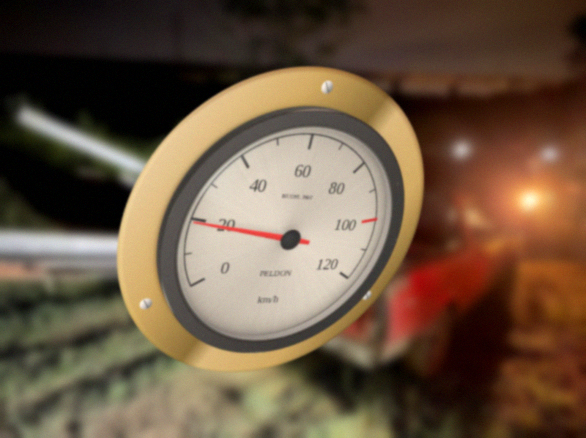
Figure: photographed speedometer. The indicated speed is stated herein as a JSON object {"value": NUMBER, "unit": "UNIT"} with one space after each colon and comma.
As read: {"value": 20, "unit": "km/h"}
